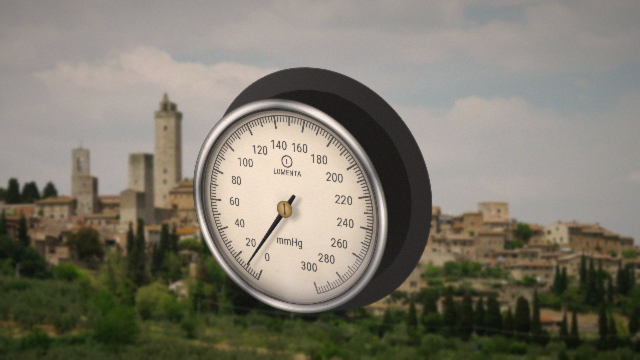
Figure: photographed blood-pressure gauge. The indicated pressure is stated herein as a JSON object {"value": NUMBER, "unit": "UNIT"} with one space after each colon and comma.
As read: {"value": 10, "unit": "mmHg"}
